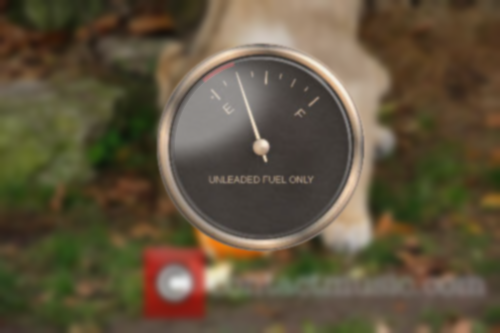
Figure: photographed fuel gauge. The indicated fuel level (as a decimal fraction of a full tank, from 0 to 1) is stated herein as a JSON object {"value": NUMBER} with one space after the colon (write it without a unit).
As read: {"value": 0.25}
